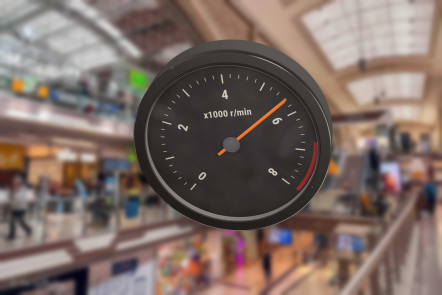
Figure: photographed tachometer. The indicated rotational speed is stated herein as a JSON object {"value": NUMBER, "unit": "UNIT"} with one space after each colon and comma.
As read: {"value": 5600, "unit": "rpm"}
